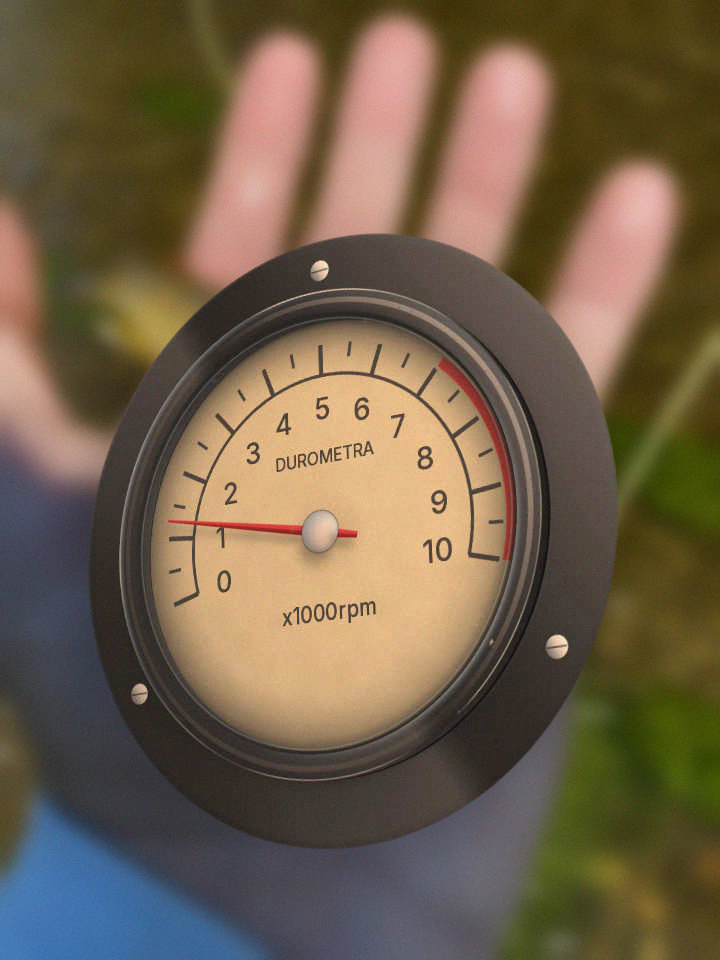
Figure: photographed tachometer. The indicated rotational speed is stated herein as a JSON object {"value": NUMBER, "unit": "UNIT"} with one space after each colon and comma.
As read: {"value": 1250, "unit": "rpm"}
